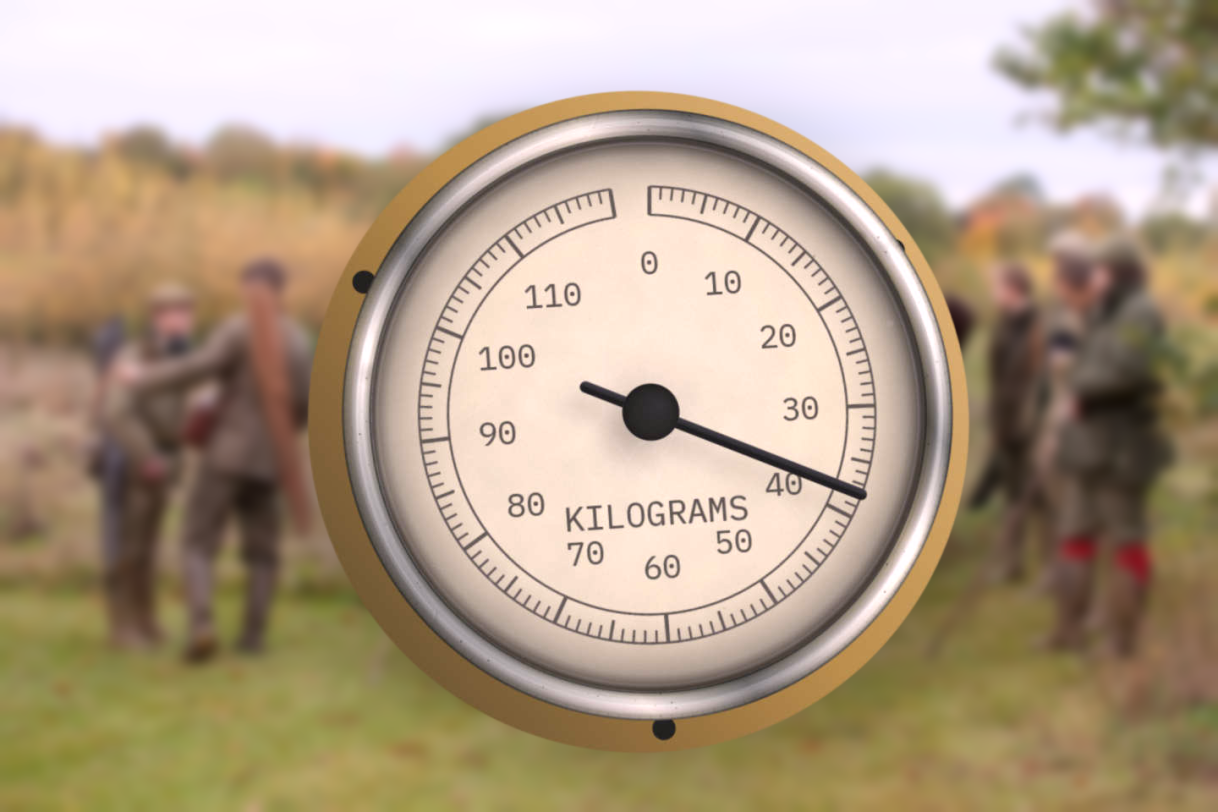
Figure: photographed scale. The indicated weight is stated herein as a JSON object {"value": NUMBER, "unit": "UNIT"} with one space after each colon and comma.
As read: {"value": 38, "unit": "kg"}
